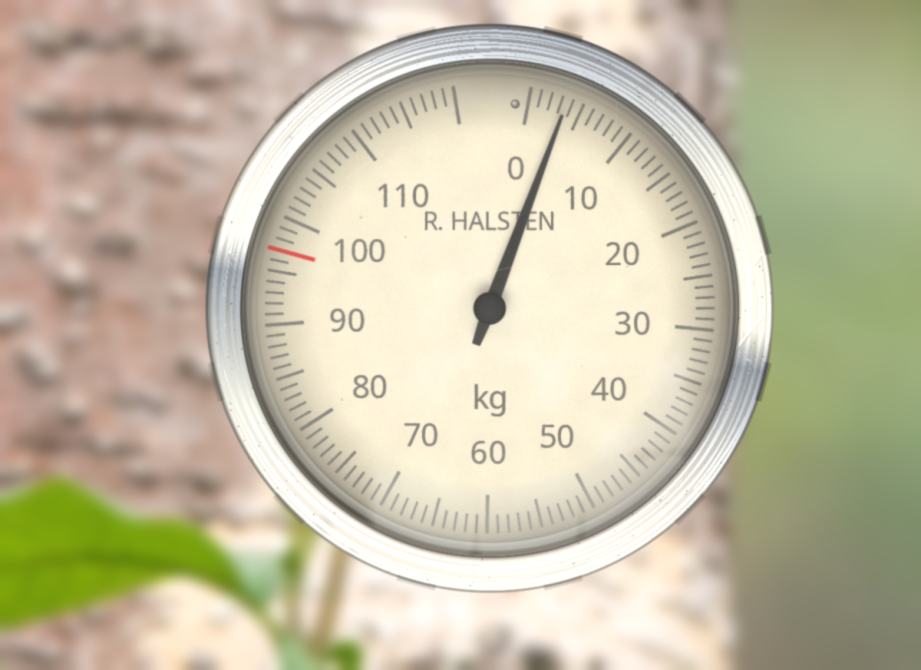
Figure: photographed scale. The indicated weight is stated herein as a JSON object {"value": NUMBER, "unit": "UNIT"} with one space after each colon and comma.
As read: {"value": 3.5, "unit": "kg"}
